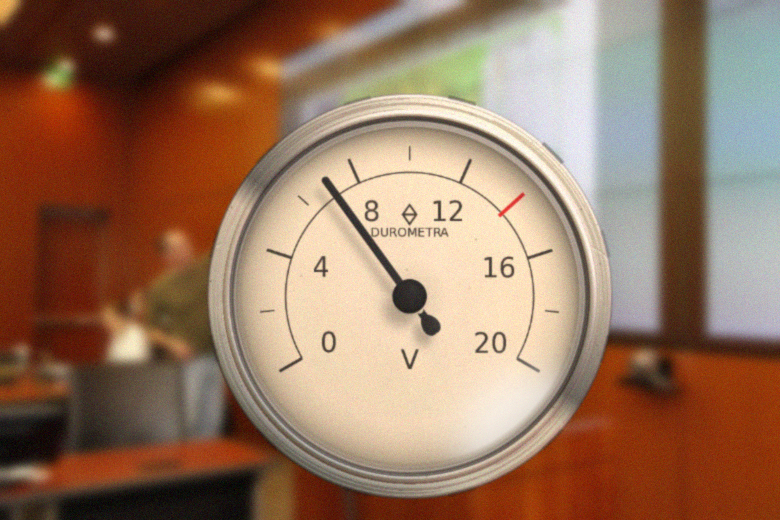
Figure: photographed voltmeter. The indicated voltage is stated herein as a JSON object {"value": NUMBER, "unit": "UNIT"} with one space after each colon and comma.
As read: {"value": 7, "unit": "V"}
